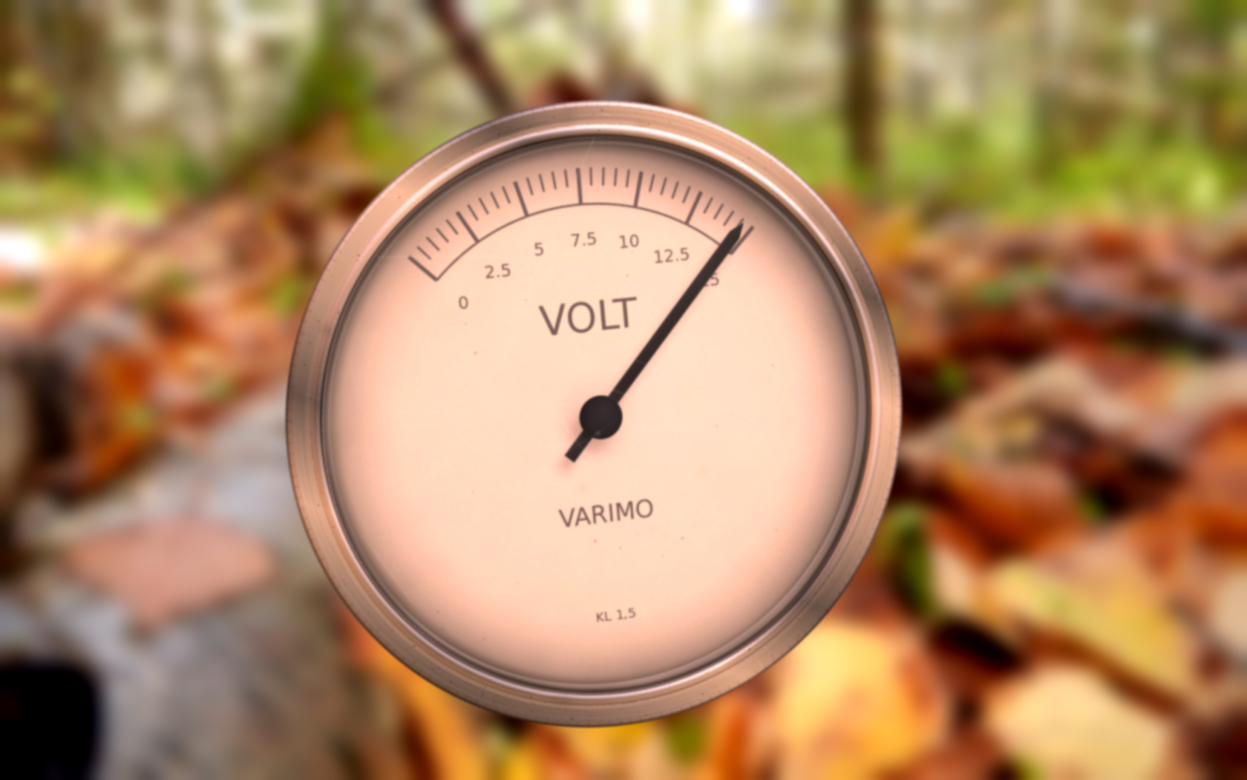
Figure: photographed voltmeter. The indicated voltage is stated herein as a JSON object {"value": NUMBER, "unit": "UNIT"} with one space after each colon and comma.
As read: {"value": 14.5, "unit": "V"}
